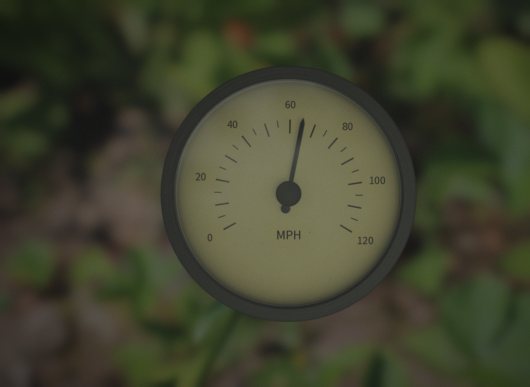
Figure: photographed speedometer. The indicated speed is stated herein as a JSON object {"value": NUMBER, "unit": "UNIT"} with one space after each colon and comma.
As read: {"value": 65, "unit": "mph"}
